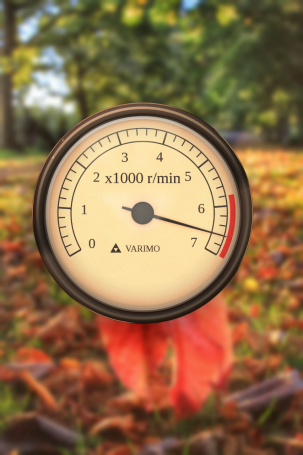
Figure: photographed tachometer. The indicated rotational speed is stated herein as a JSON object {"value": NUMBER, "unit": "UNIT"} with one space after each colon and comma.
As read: {"value": 6600, "unit": "rpm"}
